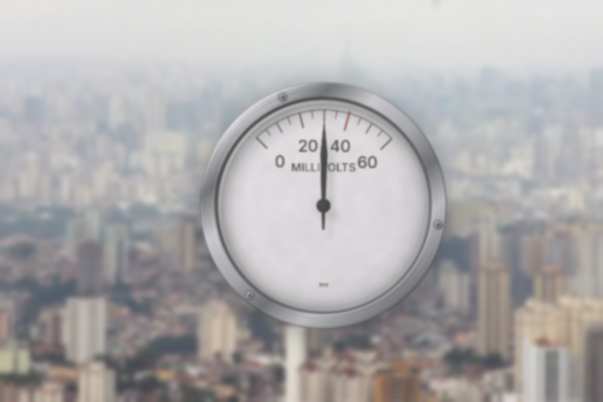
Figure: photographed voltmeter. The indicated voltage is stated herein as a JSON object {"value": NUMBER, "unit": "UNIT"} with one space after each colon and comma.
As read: {"value": 30, "unit": "mV"}
